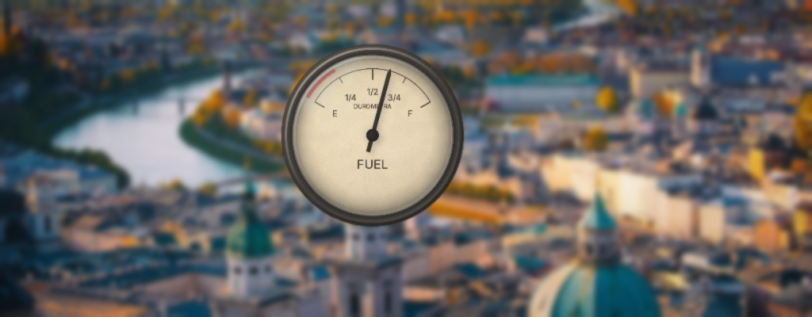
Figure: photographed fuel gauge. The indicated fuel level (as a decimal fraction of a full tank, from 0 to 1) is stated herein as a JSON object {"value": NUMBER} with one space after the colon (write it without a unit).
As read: {"value": 0.625}
